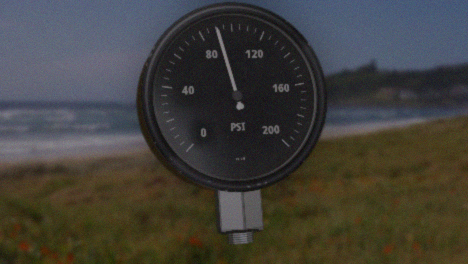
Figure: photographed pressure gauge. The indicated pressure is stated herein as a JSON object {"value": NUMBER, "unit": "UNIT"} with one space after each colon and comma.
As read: {"value": 90, "unit": "psi"}
